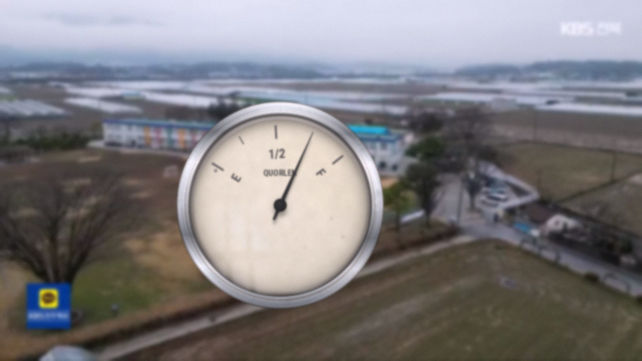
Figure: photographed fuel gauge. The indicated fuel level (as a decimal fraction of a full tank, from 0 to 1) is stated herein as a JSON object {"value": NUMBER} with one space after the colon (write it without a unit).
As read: {"value": 0.75}
